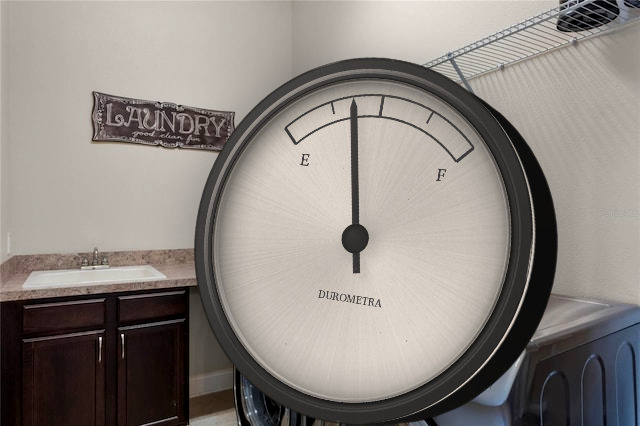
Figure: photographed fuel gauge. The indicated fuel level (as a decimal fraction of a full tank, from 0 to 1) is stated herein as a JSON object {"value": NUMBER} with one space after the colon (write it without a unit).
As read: {"value": 0.375}
